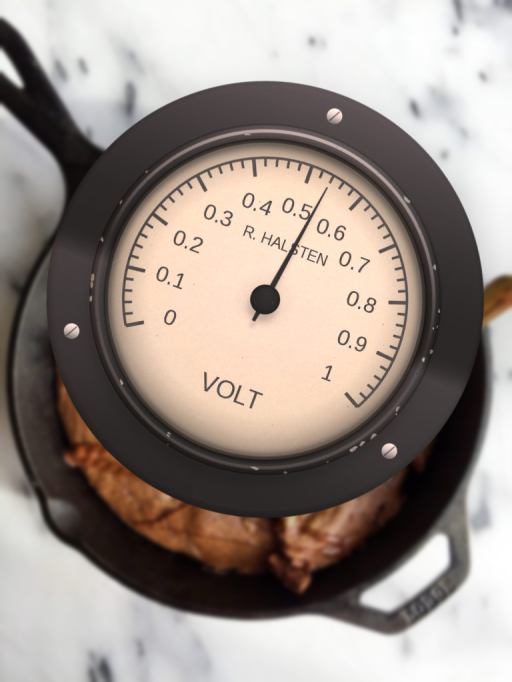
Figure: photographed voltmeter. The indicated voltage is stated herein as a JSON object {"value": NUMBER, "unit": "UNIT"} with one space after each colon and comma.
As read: {"value": 0.54, "unit": "V"}
